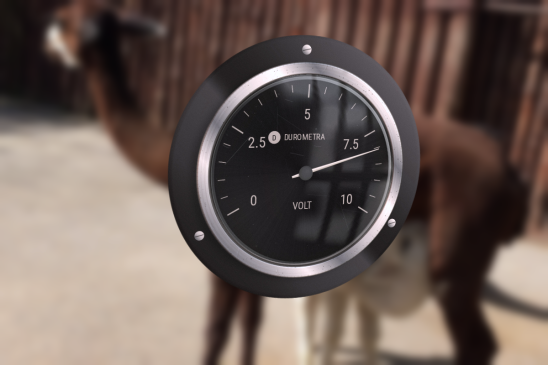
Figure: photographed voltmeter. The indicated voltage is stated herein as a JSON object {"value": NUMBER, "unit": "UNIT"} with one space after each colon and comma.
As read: {"value": 8, "unit": "V"}
